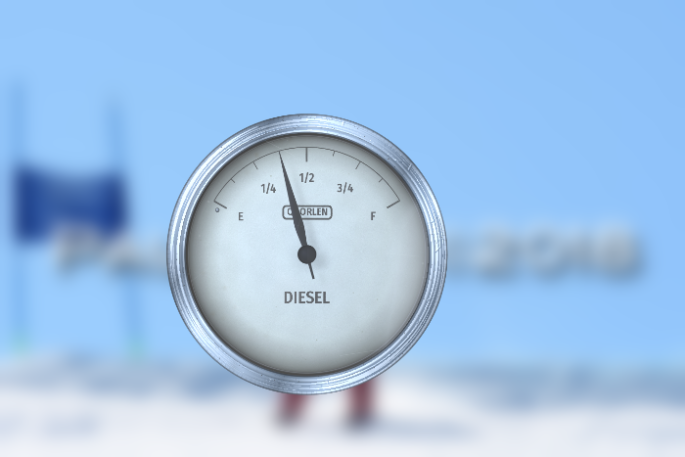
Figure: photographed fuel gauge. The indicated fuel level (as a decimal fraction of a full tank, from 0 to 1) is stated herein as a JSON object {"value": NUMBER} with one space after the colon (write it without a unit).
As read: {"value": 0.375}
